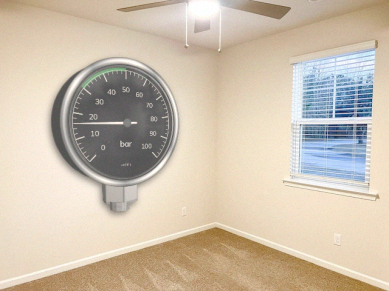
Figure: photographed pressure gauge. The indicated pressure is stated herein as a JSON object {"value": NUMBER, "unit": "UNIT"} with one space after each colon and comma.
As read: {"value": 16, "unit": "bar"}
